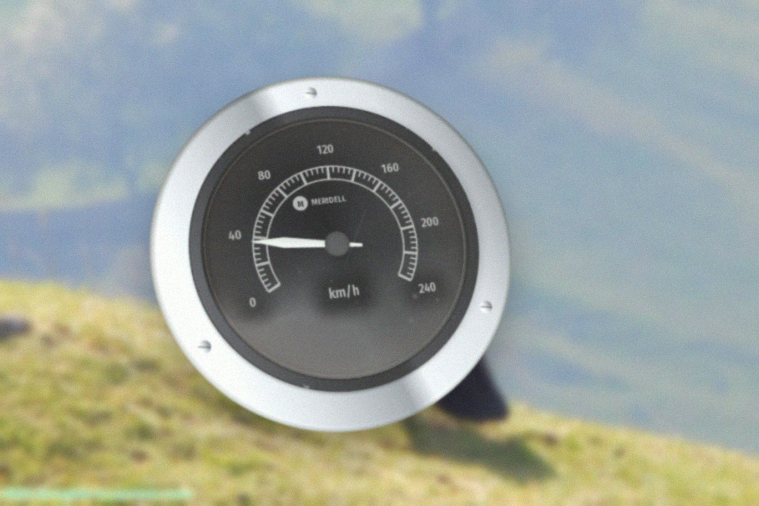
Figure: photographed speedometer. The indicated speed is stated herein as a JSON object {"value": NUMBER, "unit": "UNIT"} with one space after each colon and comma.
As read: {"value": 36, "unit": "km/h"}
